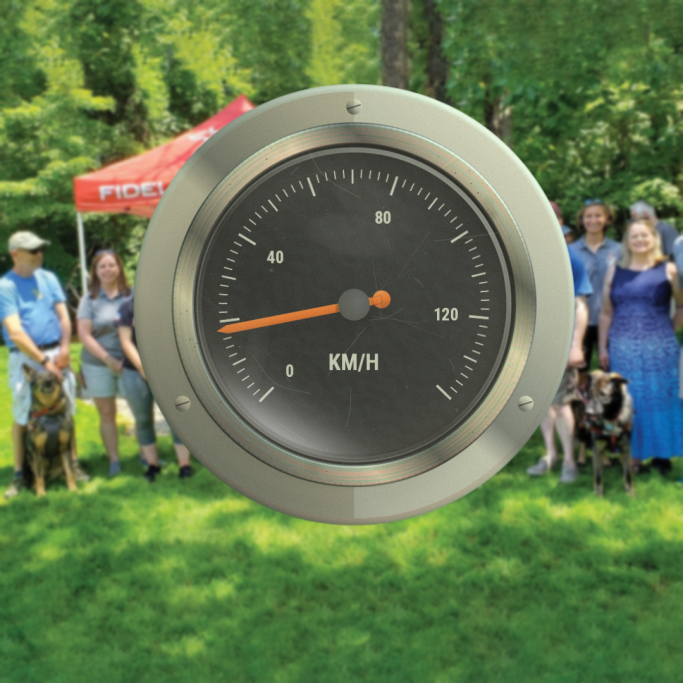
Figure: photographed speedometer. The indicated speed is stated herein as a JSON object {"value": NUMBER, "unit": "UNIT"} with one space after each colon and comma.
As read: {"value": 18, "unit": "km/h"}
